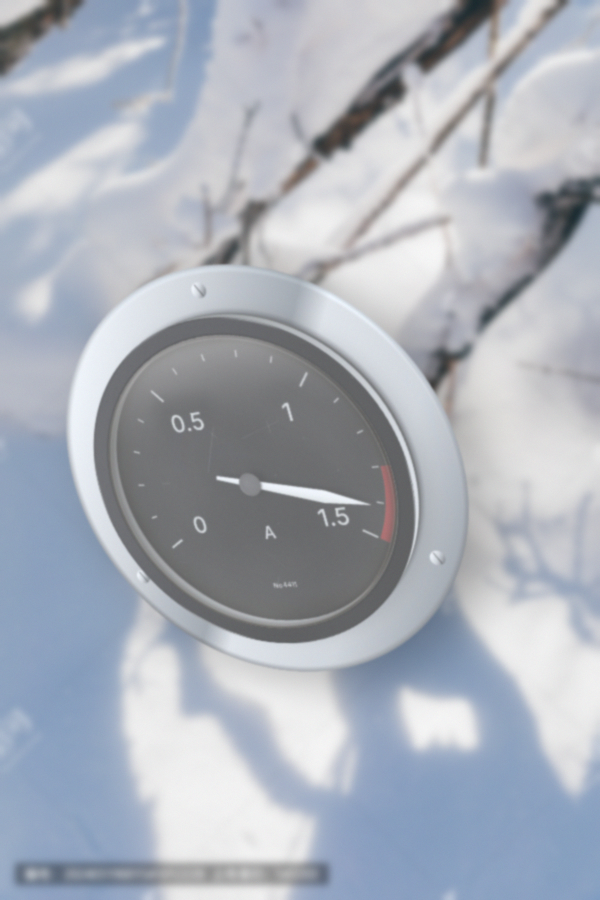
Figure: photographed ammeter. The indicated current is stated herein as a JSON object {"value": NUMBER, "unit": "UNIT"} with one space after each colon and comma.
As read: {"value": 1.4, "unit": "A"}
